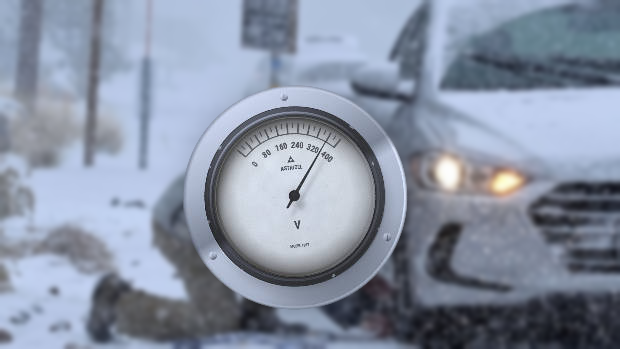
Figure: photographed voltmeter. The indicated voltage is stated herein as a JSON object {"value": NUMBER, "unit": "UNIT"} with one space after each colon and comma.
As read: {"value": 360, "unit": "V"}
